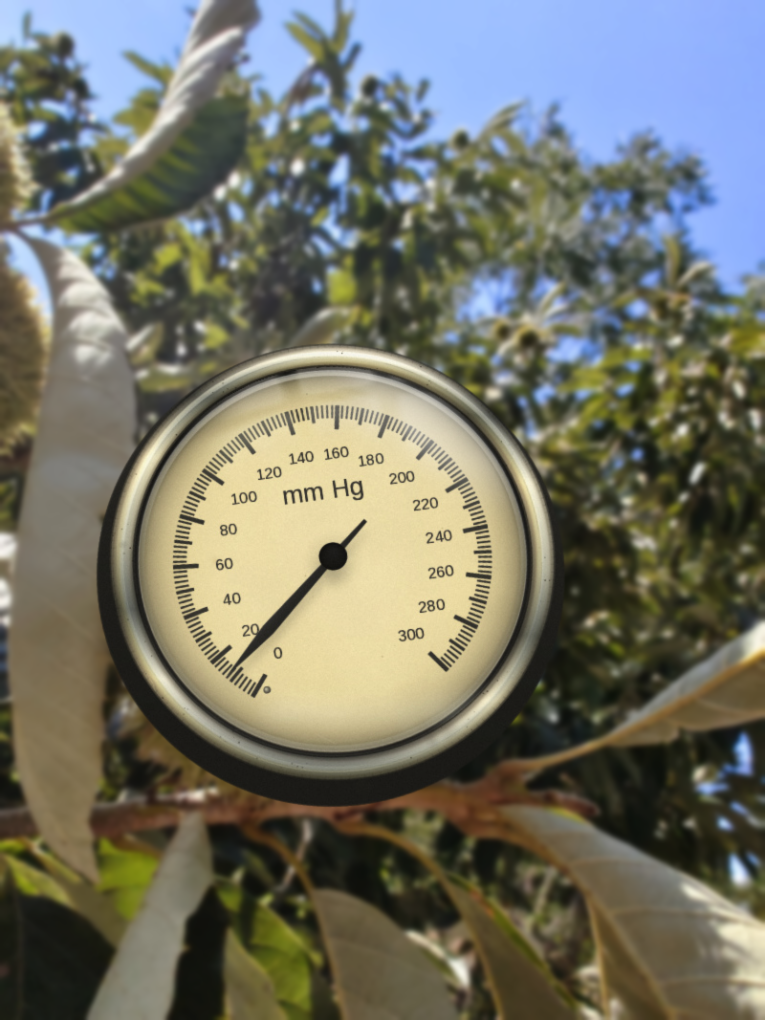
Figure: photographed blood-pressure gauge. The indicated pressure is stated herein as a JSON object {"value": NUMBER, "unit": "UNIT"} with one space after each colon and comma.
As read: {"value": 12, "unit": "mmHg"}
